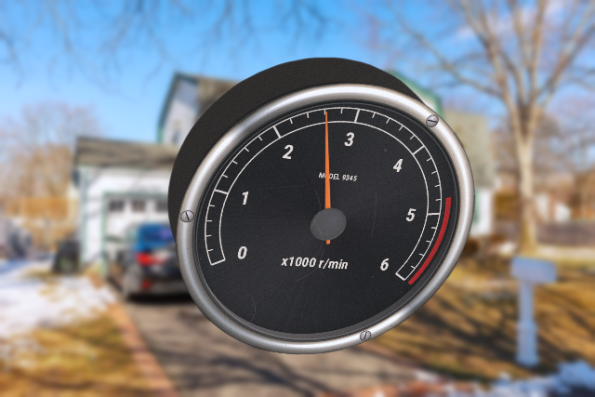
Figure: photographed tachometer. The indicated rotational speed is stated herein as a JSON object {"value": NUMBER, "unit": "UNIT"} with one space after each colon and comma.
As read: {"value": 2600, "unit": "rpm"}
